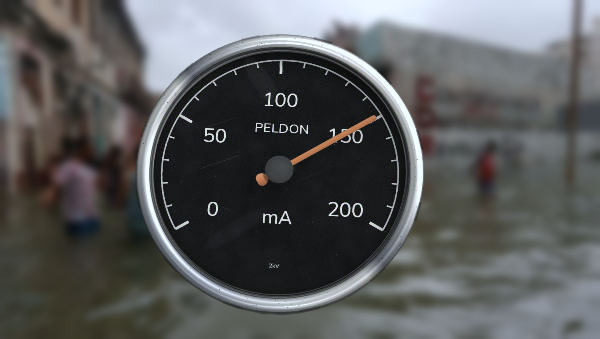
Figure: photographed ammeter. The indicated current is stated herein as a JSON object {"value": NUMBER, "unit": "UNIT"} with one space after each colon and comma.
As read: {"value": 150, "unit": "mA"}
